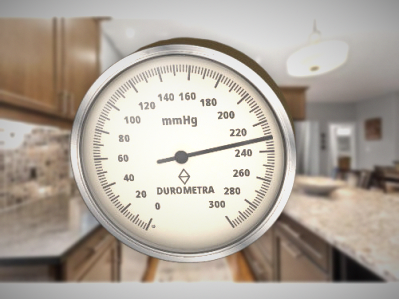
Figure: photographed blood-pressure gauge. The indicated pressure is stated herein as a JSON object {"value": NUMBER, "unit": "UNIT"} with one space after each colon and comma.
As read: {"value": 230, "unit": "mmHg"}
